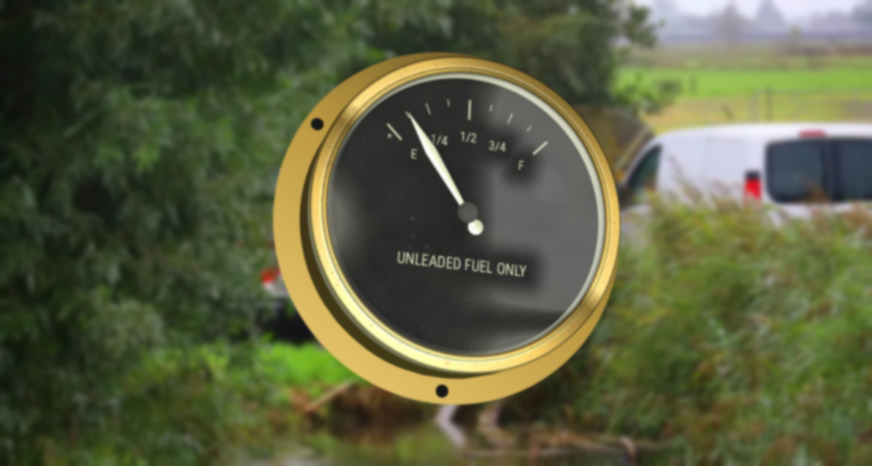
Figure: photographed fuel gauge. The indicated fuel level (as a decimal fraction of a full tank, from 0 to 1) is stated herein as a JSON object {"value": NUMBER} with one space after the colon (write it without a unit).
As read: {"value": 0.125}
